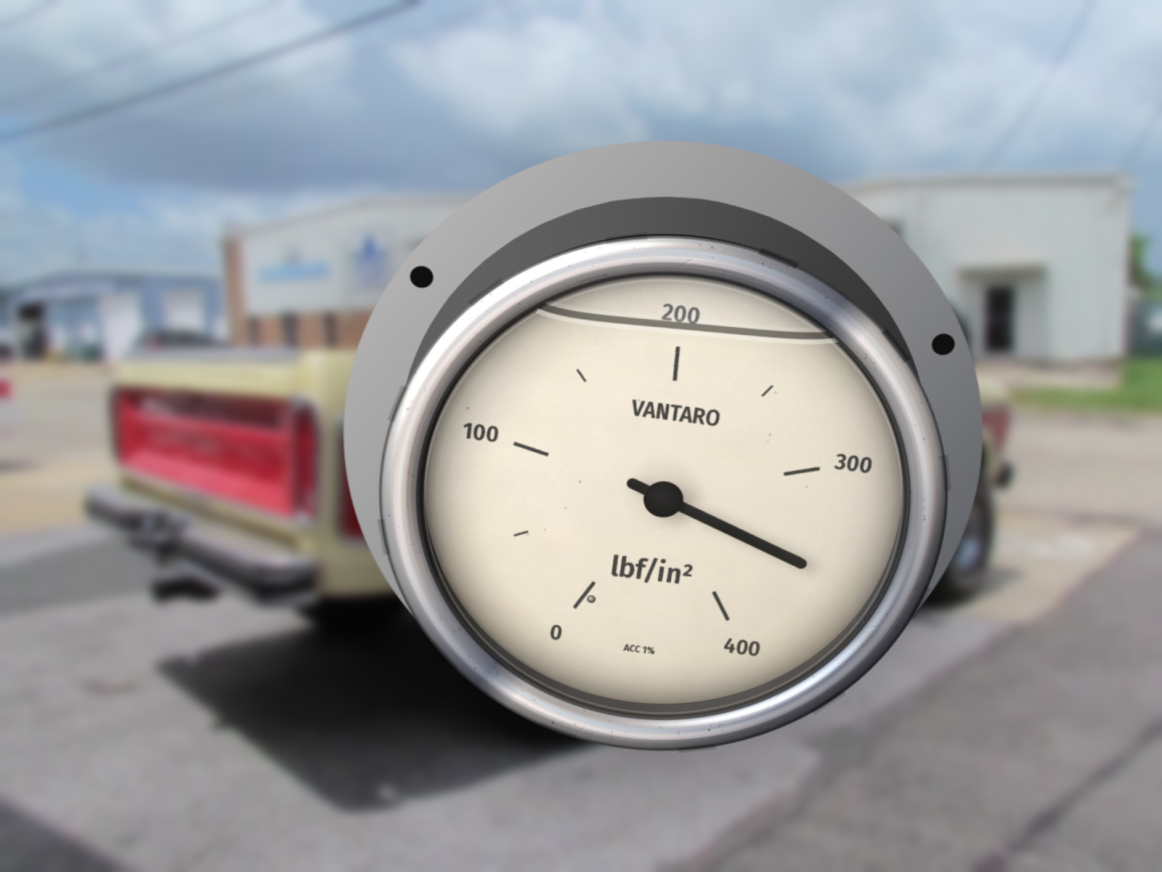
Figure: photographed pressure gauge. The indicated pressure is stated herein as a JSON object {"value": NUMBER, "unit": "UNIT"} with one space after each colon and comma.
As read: {"value": 350, "unit": "psi"}
